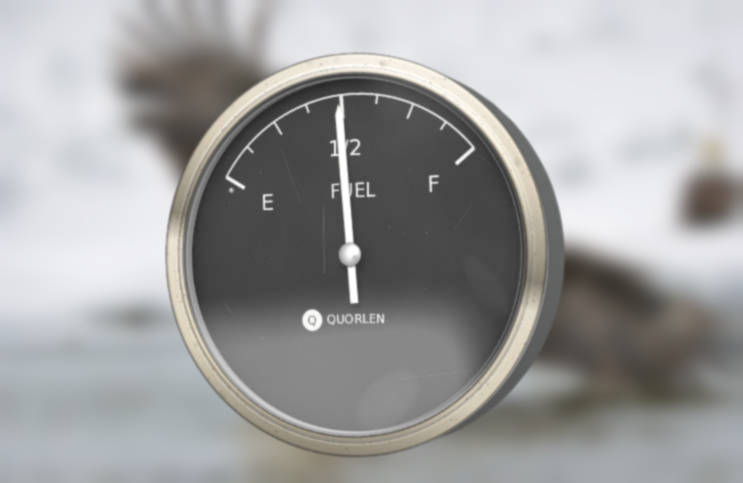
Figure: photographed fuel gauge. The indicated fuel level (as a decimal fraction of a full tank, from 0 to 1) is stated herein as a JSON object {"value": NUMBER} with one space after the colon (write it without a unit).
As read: {"value": 0.5}
